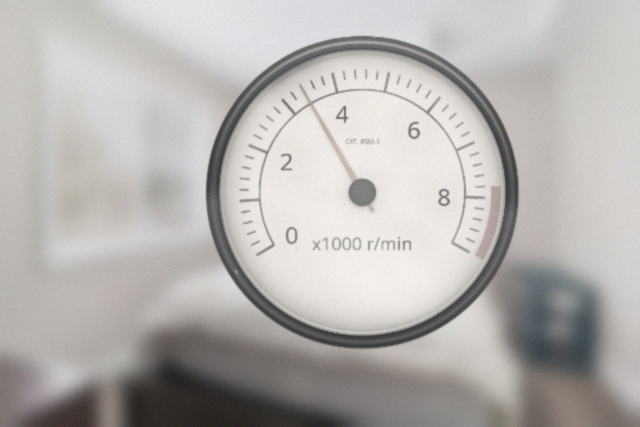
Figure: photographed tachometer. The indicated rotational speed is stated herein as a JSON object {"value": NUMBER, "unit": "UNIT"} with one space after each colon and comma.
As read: {"value": 3400, "unit": "rpm"}
